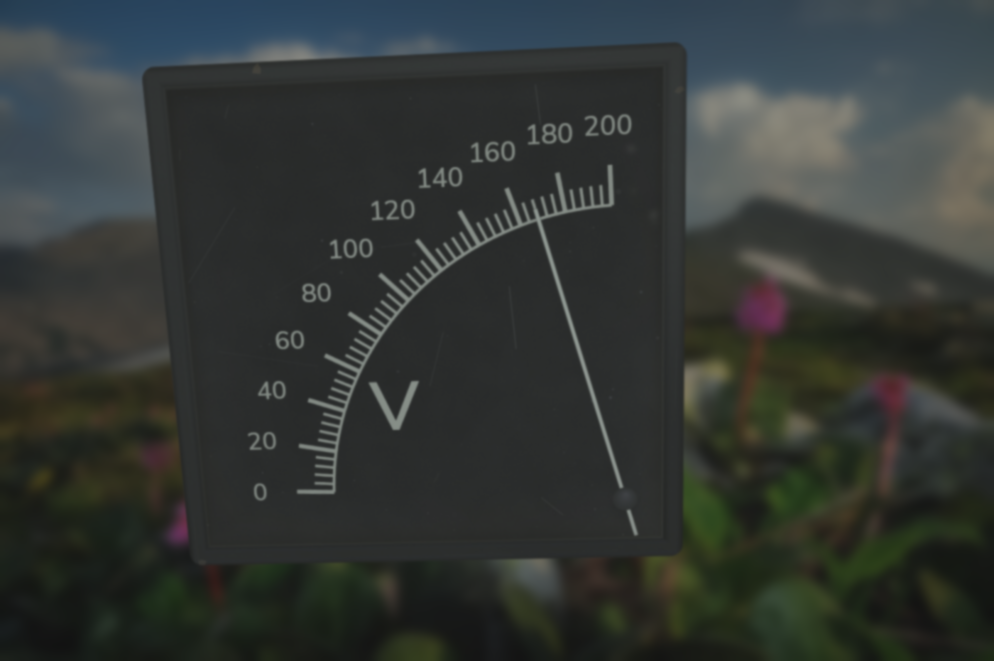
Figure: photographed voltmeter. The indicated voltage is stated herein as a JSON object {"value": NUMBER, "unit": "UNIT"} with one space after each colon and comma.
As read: {"value": 168, "unit": "V"}
